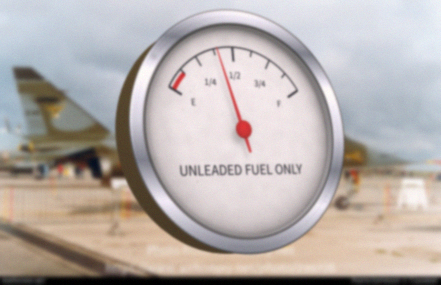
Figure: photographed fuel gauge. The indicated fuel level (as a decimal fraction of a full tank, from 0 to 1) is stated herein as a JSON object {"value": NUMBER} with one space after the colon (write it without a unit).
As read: {"value": 0.375}
